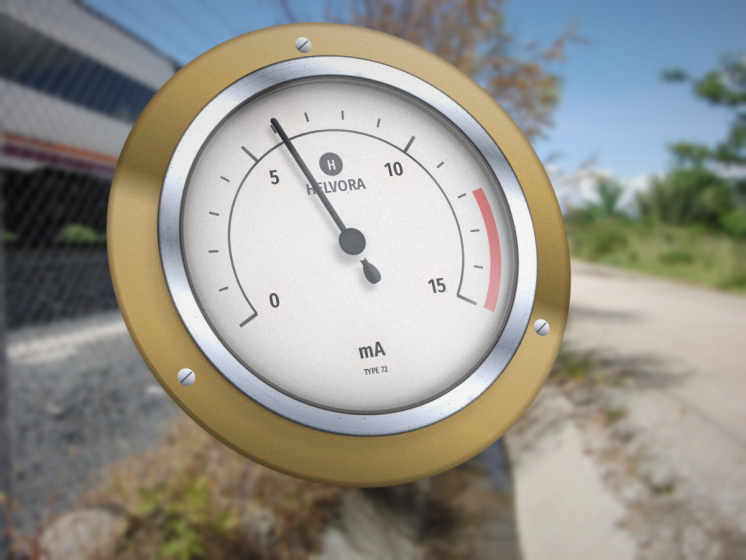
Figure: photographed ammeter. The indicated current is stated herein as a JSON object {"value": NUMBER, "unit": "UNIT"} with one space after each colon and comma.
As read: {"value": 6, "unit": "mA"}
